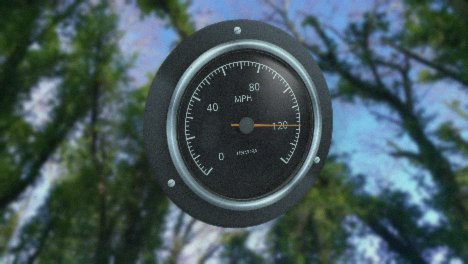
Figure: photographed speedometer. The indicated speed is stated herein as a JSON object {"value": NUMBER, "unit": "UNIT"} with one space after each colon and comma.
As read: {"value": 120, "unit": "mph"}
